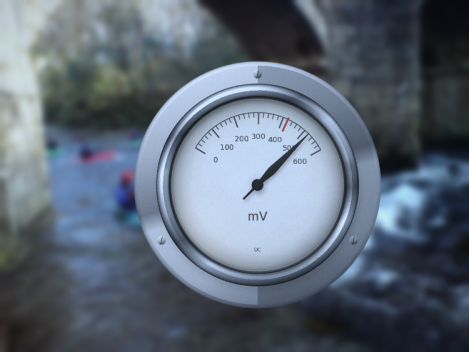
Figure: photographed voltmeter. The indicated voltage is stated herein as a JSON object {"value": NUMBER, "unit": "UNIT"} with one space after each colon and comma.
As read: {"value": 520, "unit": "mV"}
